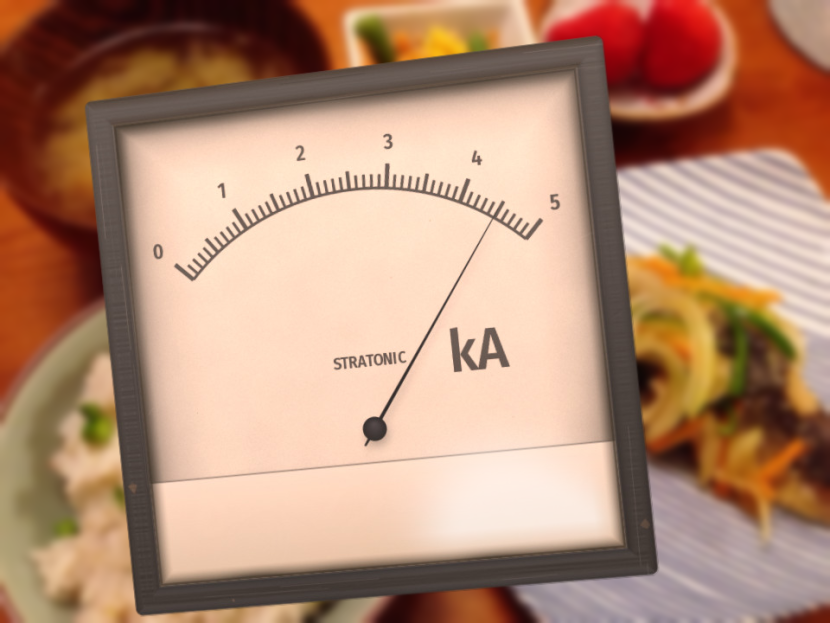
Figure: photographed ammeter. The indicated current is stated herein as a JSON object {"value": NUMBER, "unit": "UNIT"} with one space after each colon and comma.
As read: {"value": 4.5, "unit": "kA"}
